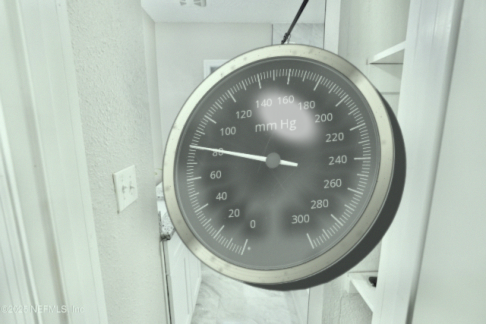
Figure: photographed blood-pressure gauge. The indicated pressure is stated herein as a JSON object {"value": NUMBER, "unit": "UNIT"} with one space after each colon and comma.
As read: {"value": 80, "unit": "mmHg"}
